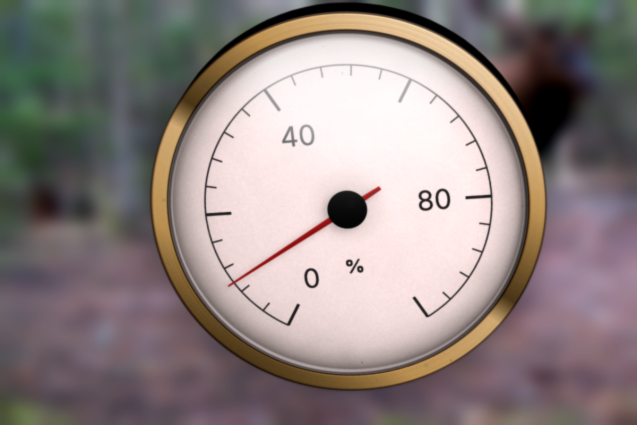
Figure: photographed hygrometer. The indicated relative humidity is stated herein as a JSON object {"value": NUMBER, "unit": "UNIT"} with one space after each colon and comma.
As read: {"value": 10, "unit": "%"}
